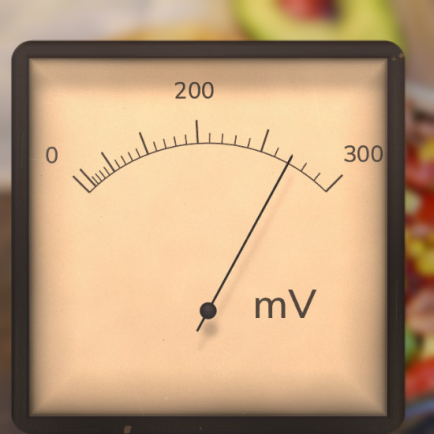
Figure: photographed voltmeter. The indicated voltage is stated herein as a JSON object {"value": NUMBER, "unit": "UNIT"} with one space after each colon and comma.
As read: {"value": 270, "unit": "mV"}
